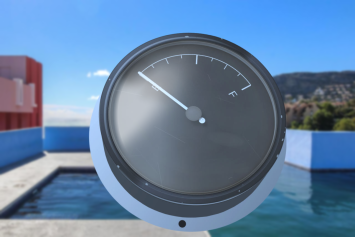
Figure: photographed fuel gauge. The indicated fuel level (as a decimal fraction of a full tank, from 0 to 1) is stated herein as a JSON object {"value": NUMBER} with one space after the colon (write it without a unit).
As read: {"value": 0}
